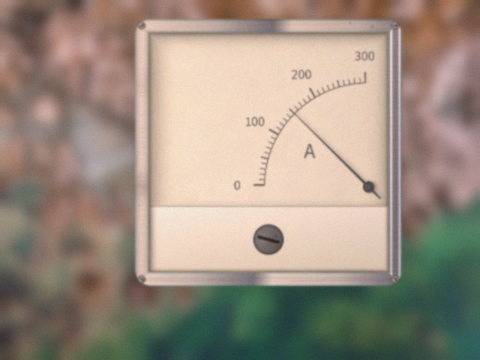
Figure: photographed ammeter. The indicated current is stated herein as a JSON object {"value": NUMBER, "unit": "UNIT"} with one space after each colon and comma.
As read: {"value": 150, "unit": "A"}
